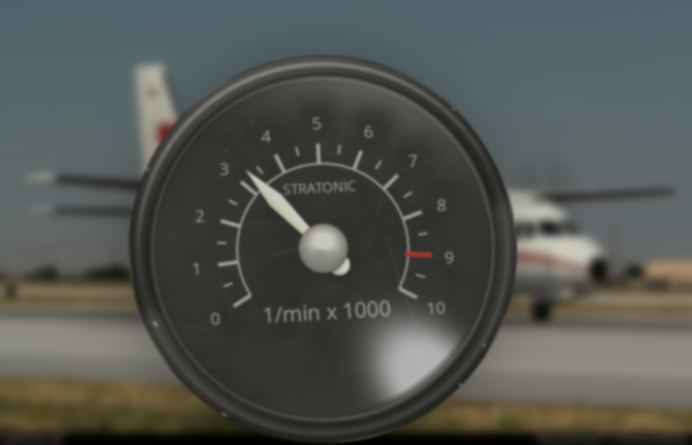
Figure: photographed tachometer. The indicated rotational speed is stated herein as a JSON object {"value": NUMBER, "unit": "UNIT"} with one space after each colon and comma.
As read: {"value": 3250, "unit": "rpm"}
